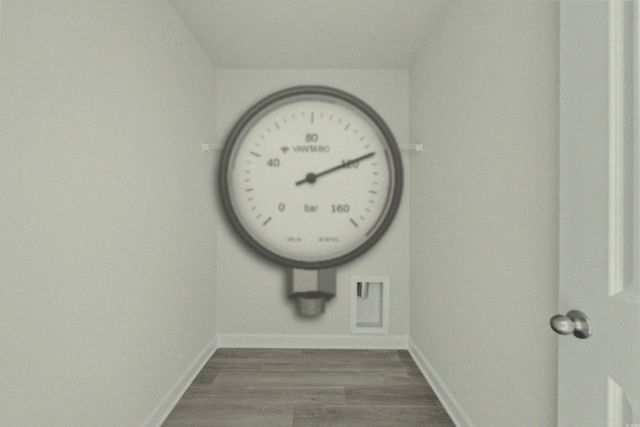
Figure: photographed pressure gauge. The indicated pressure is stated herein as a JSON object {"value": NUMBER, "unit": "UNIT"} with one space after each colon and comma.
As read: {"value": 120, "unit": "bar"}
